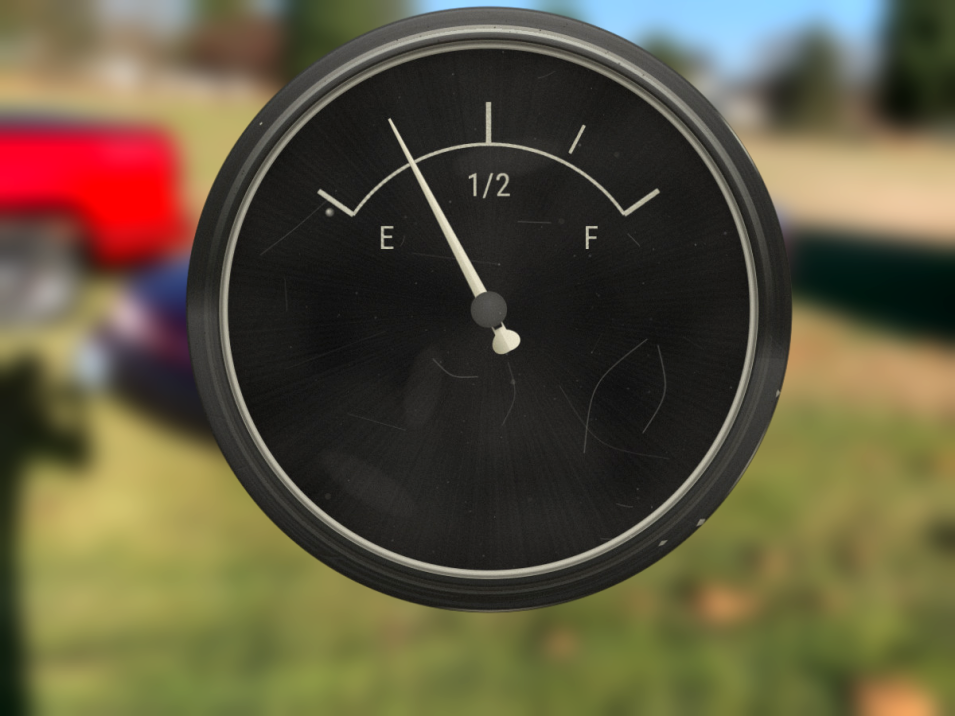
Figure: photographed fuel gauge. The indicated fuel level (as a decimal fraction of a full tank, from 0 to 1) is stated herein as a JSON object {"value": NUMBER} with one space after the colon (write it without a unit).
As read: {"value": 0.25}
